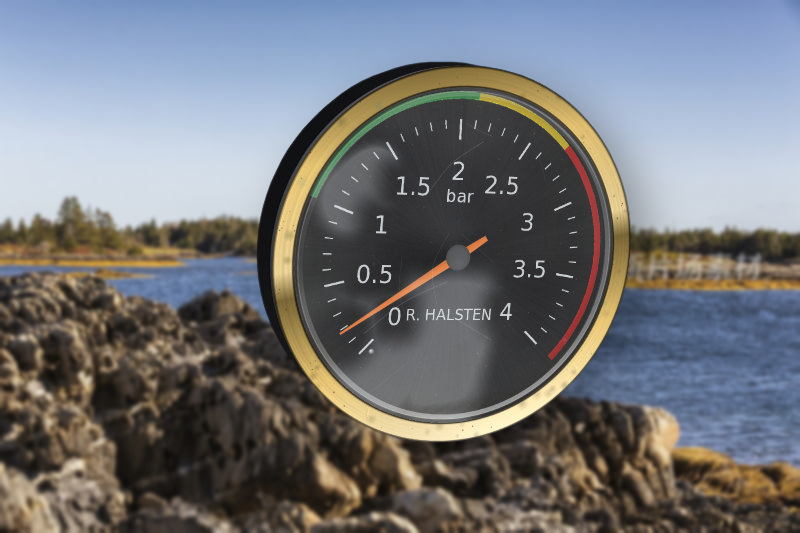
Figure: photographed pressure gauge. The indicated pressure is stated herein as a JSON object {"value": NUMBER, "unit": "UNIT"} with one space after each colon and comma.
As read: {"value": 0.2, "unit": "bar"}
